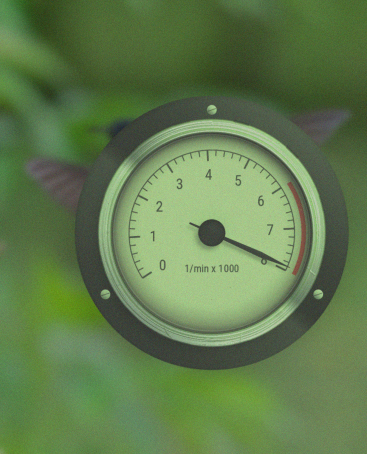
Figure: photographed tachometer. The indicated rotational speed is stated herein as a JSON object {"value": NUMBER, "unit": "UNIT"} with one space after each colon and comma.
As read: {"value": 7900, "unit": "rpm"}
